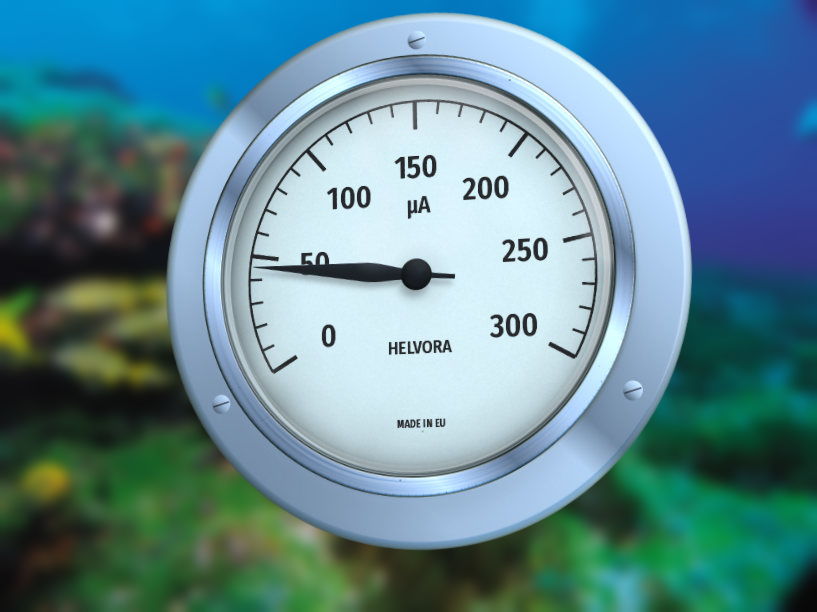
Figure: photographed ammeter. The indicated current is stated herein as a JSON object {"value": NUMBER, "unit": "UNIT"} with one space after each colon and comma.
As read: {"value": 45, "unit": "µA"}
